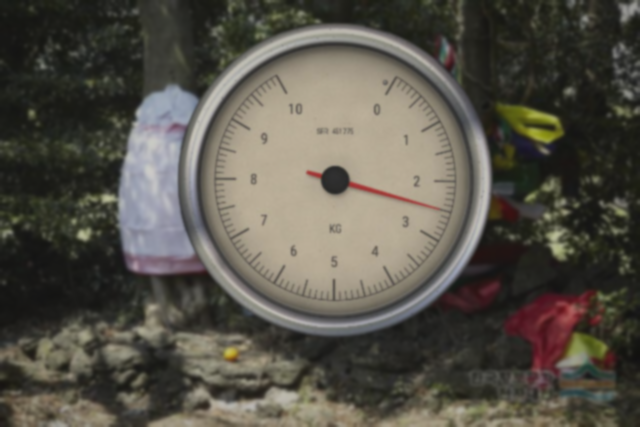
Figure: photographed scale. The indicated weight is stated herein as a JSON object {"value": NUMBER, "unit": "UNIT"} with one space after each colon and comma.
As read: {"value": 2.5, "unit": "kg"}
